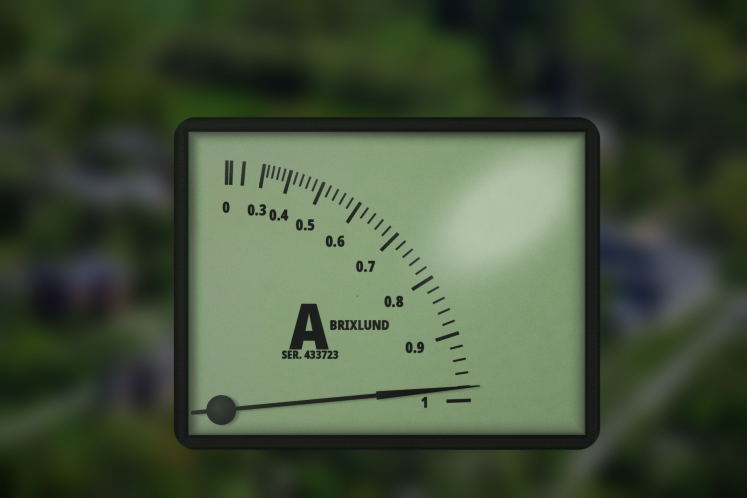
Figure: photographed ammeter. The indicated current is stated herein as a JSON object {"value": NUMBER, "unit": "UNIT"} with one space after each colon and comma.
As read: {"value": 0.98, "unit": "A"}
